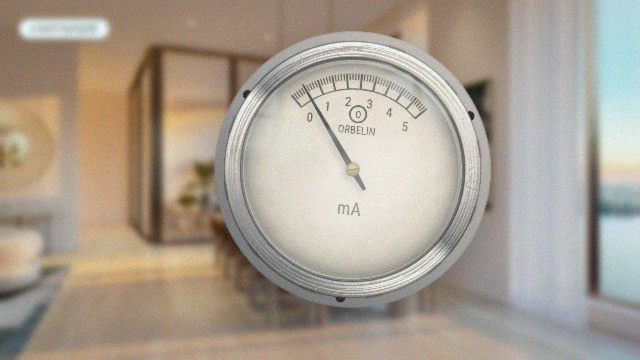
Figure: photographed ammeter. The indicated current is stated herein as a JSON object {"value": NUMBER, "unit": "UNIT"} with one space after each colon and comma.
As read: {"value": 0.5, "unit": "mA"}
